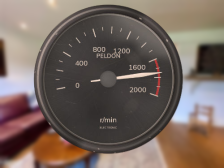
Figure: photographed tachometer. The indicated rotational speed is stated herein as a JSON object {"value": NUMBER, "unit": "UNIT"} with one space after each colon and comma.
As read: {"value": 1750, "unit": "rpm"}
